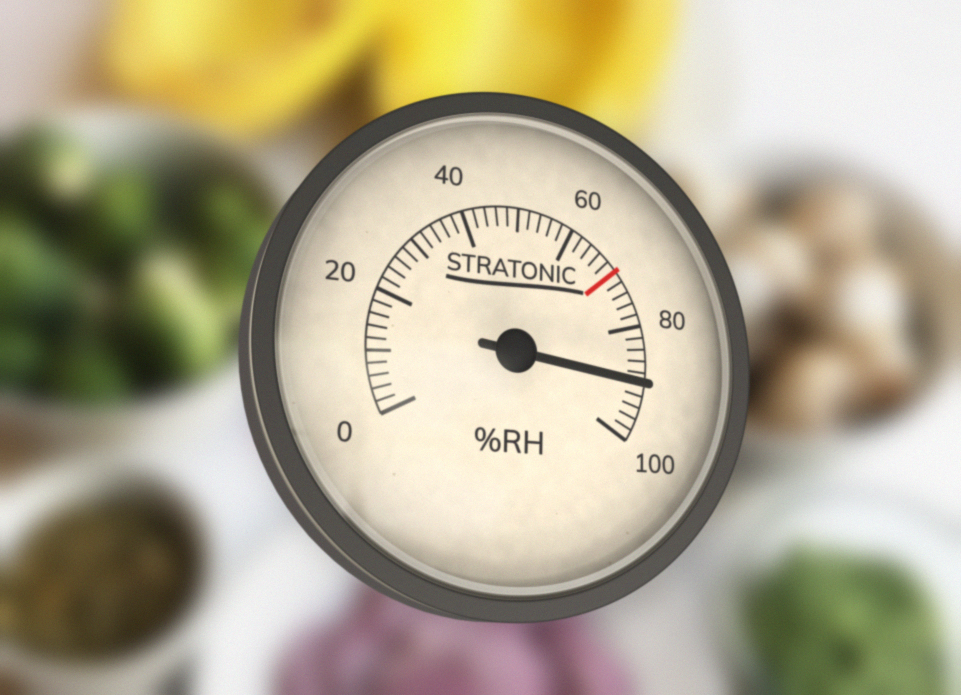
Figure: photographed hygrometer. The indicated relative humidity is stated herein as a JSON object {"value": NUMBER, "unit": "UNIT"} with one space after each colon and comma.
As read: {"value": 90, "unit": "%"}
